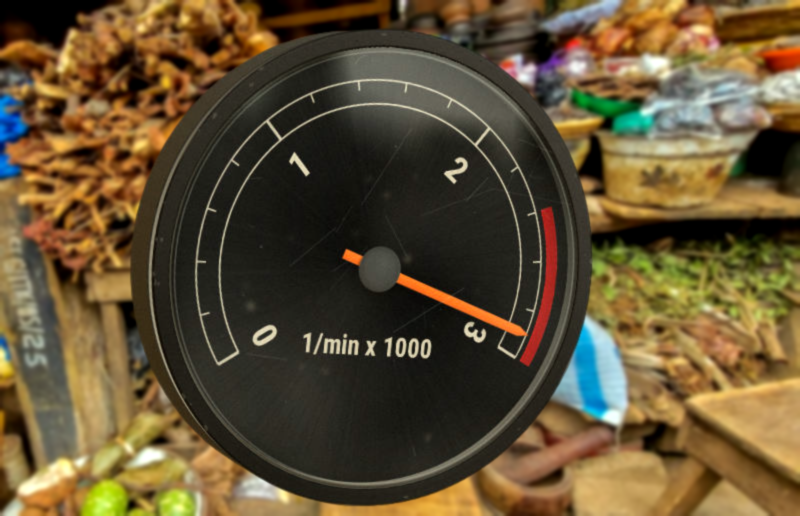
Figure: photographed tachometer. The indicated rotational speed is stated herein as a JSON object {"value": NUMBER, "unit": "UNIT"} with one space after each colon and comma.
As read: {"value": 2900, "unit": "rpm"}
